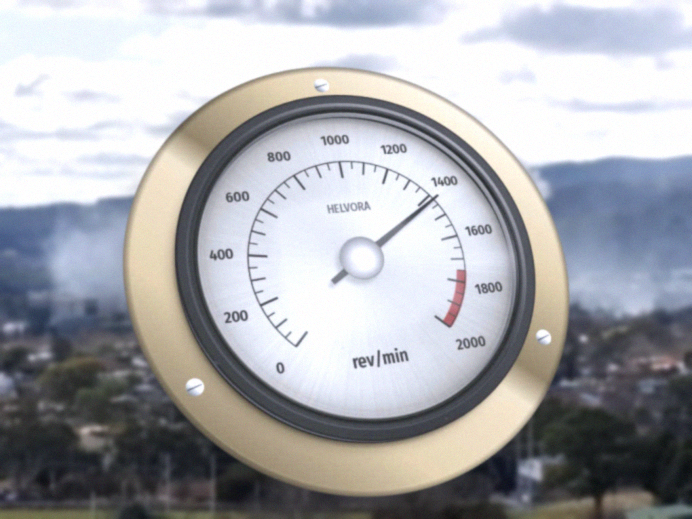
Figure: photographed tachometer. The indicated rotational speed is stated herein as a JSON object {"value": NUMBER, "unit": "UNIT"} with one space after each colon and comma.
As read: {"value": 1425, "unit": "rpm"}
